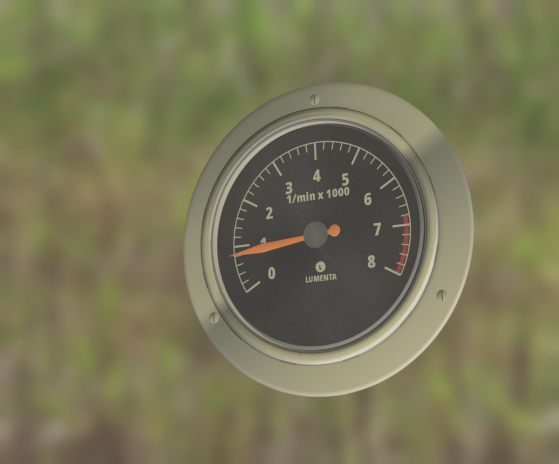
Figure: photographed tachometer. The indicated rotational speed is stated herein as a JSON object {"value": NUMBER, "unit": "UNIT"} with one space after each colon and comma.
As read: {"value": 800, "unit": "rpm"}
